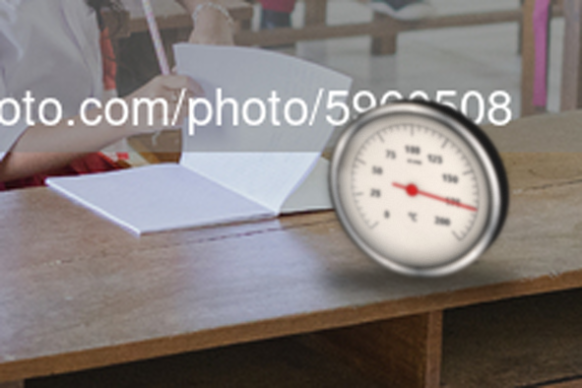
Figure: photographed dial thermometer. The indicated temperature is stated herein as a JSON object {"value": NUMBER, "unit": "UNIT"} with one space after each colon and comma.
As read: {"value": 175, "unit": "°C"}
